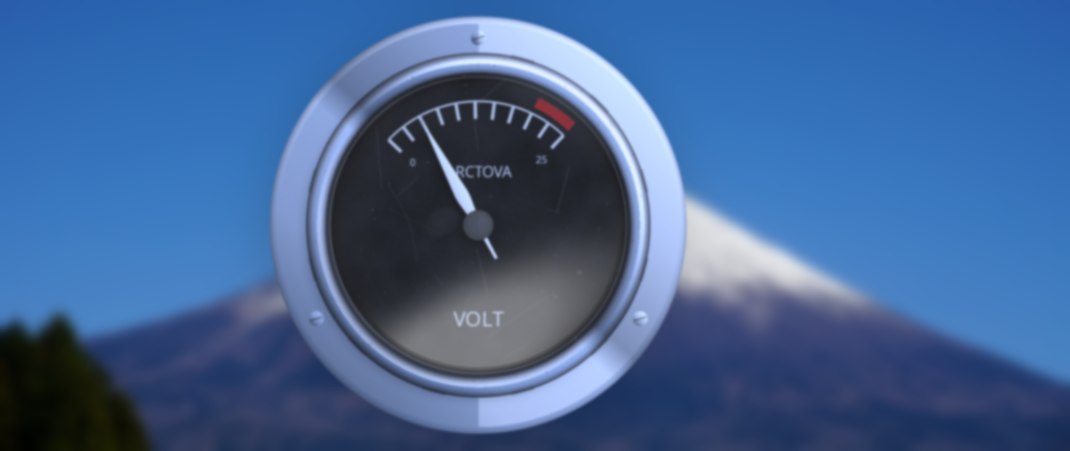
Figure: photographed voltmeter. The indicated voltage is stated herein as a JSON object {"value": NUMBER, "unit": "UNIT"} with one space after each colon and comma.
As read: {"value": 5, "unit": "V"}
